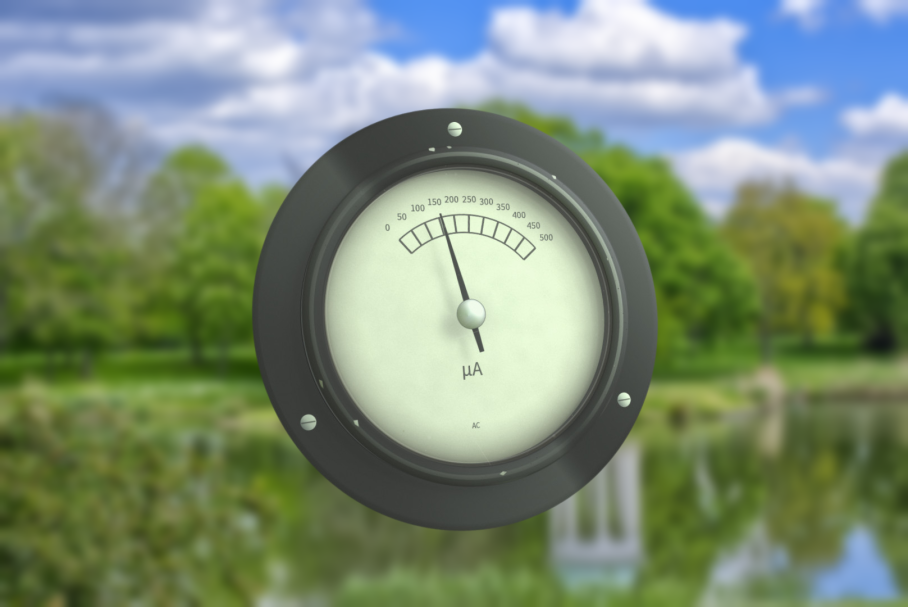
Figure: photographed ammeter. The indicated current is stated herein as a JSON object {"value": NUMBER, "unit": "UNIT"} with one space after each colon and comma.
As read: {"value": 150, "unit": "µA"}
